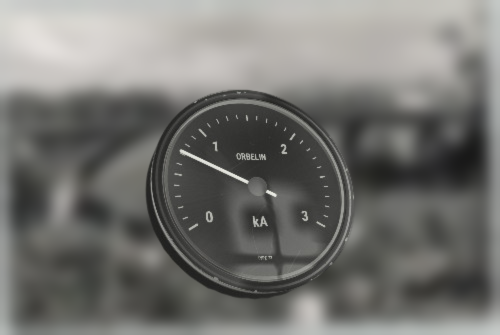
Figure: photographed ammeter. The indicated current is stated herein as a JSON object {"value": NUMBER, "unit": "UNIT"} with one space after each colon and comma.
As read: {"value": 0.7, "unit": "kA"}
